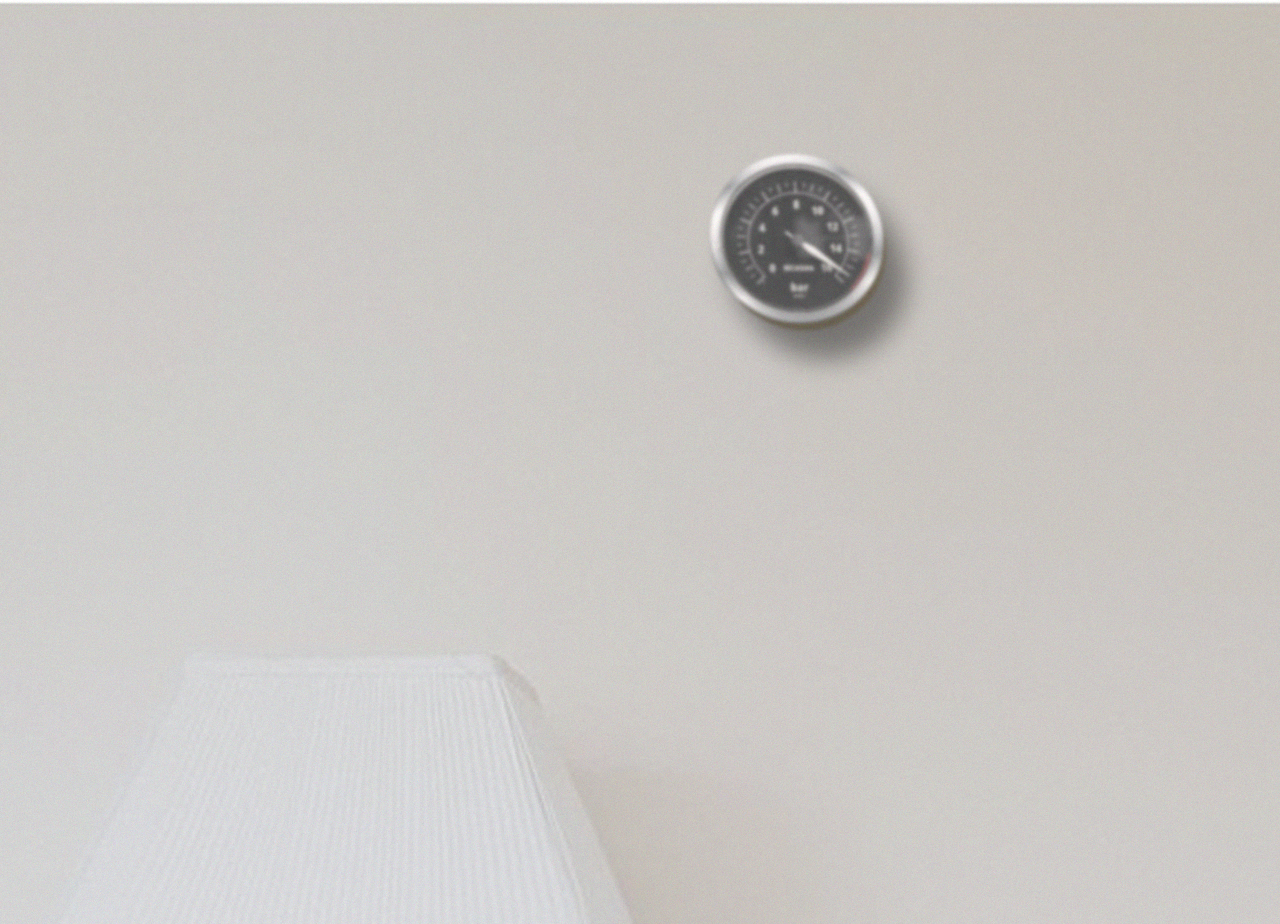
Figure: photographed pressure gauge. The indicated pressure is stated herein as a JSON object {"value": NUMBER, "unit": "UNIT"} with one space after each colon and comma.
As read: {"value": 15.5, "unit": "bar"}
